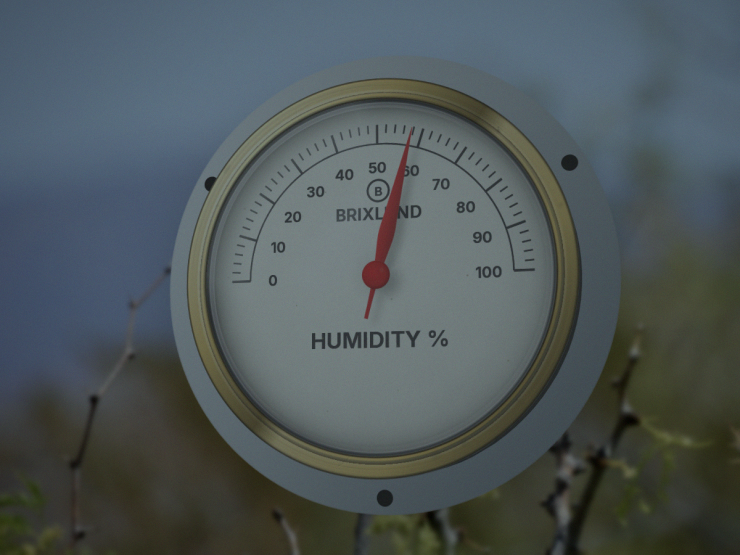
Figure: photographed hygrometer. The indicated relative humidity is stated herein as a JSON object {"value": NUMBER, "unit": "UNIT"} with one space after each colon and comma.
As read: {"value": 58, "unit": "%"}
